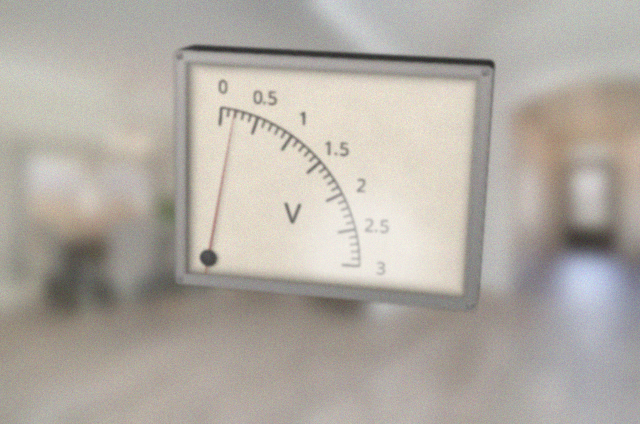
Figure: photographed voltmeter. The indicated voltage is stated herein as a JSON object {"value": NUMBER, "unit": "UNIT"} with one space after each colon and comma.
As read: {"value": 0.2, "unit": "V"}
